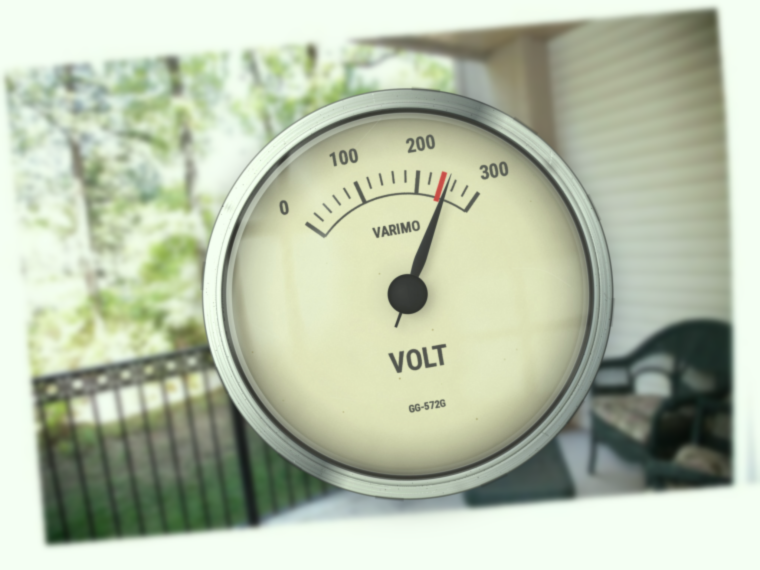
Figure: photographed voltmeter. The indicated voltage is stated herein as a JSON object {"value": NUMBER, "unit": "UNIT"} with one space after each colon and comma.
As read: {"value": 250, "unit": "V"}
